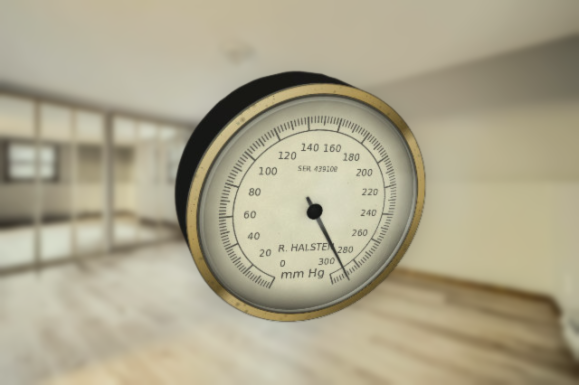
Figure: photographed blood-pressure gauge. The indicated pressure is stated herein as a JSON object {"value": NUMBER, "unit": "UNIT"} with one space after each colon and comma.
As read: {"value": 290, "unit": "mmHg"}
